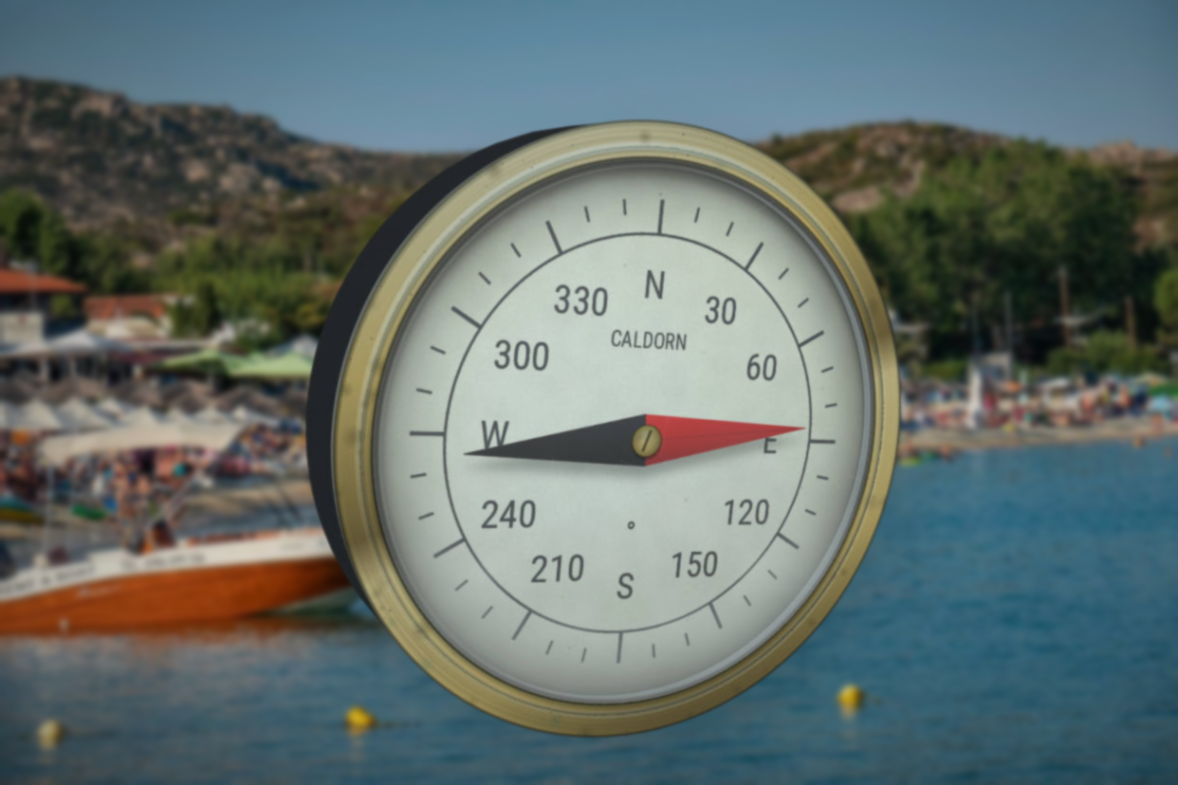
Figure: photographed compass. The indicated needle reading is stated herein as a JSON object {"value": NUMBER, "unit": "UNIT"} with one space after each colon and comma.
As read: {"value": 85, "unit": "°"}
